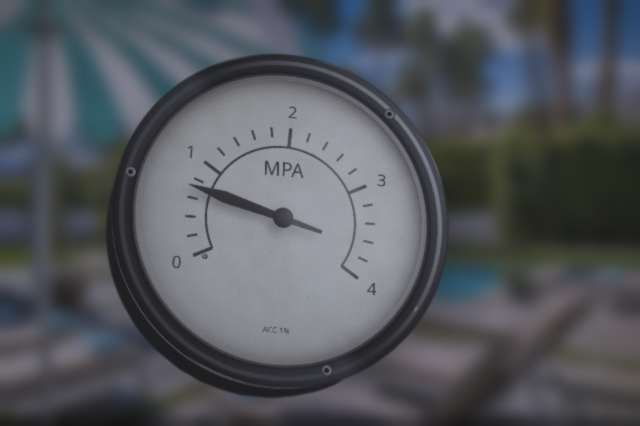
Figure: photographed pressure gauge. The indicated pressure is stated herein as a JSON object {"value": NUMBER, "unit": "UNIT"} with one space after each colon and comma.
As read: {"value": 0.7, "unit": "MPa"}
